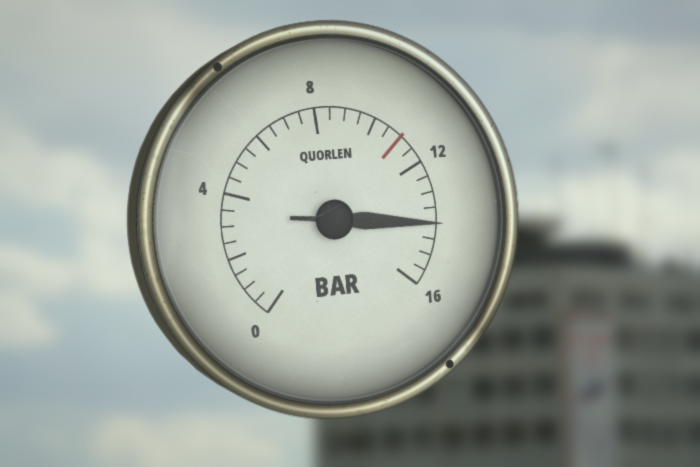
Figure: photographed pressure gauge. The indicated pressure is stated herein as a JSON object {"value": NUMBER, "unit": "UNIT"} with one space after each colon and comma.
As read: {"value": 14, "unit": "bar"}
